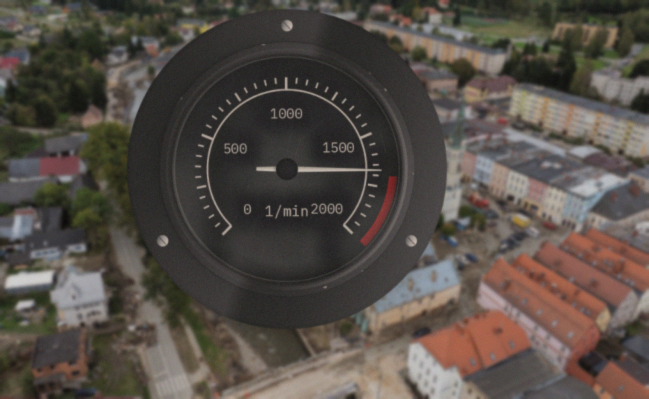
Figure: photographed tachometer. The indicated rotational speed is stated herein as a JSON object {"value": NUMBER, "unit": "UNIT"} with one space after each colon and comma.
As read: {"value": 1675, "unit": "rpm"}
